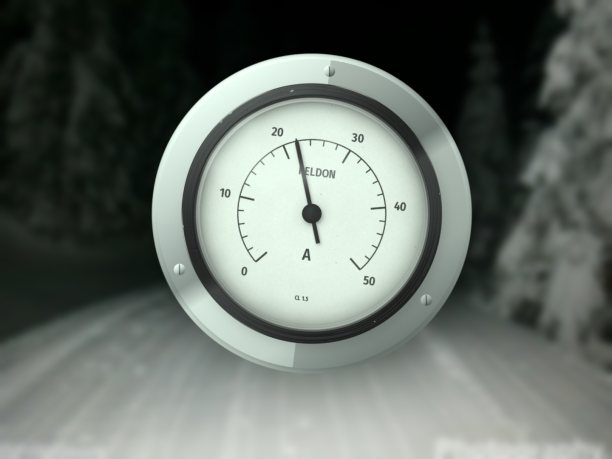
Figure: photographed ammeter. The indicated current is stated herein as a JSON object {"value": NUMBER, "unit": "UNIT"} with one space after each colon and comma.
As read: {"value": 22, "unit": "A"}
